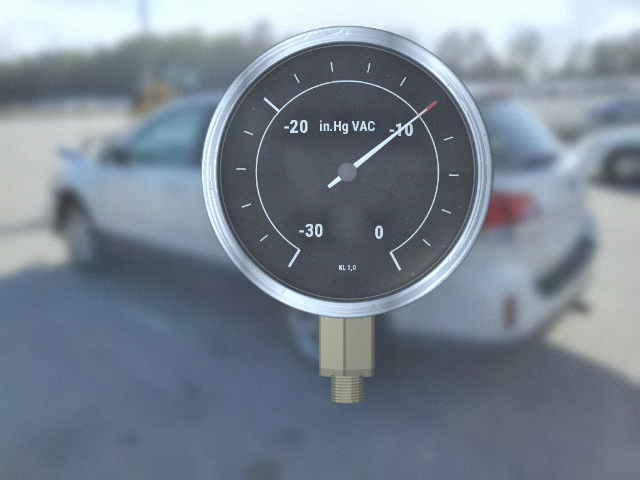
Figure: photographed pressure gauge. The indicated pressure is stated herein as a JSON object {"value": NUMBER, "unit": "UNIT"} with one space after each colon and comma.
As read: {"value": -10, "unit": "inHg"}
